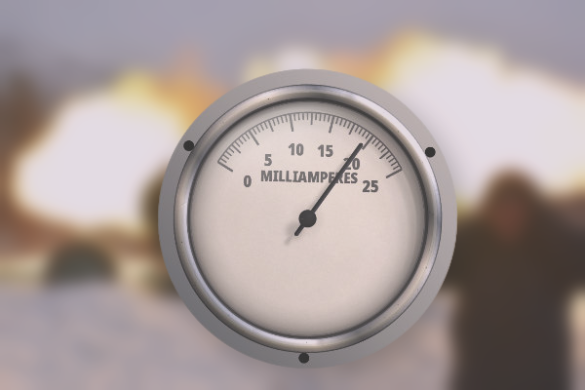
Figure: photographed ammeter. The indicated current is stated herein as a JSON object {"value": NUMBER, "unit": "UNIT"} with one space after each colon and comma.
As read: {"value": 19.5, "unit": "mA"}
